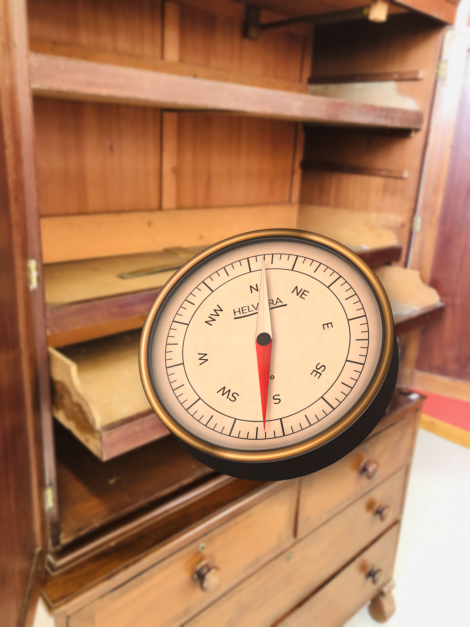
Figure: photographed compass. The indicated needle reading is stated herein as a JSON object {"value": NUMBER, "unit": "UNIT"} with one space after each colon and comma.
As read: {"value": 190, "unit": "°"}
